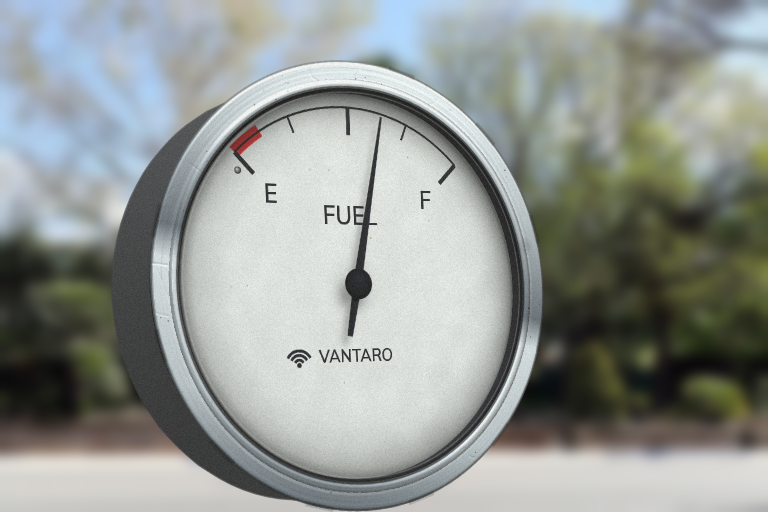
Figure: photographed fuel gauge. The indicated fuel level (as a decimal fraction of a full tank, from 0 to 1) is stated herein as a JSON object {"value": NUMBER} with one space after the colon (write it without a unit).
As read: {"value": 0.625}
